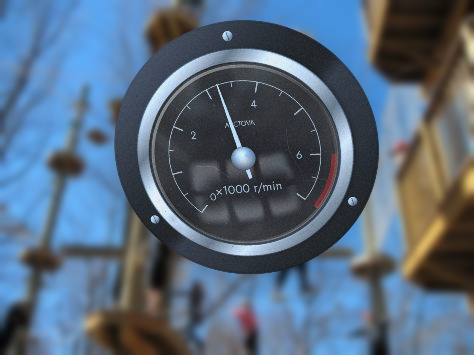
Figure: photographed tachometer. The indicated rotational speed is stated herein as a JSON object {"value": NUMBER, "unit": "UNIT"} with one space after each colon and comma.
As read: {"value": 3250, "unit": "rpm"}
